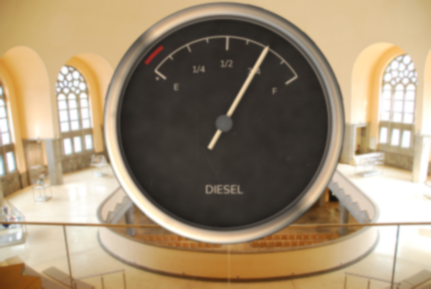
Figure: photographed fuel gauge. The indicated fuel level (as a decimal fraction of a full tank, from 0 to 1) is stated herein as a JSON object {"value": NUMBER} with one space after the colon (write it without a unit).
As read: {"value": 0.75}
